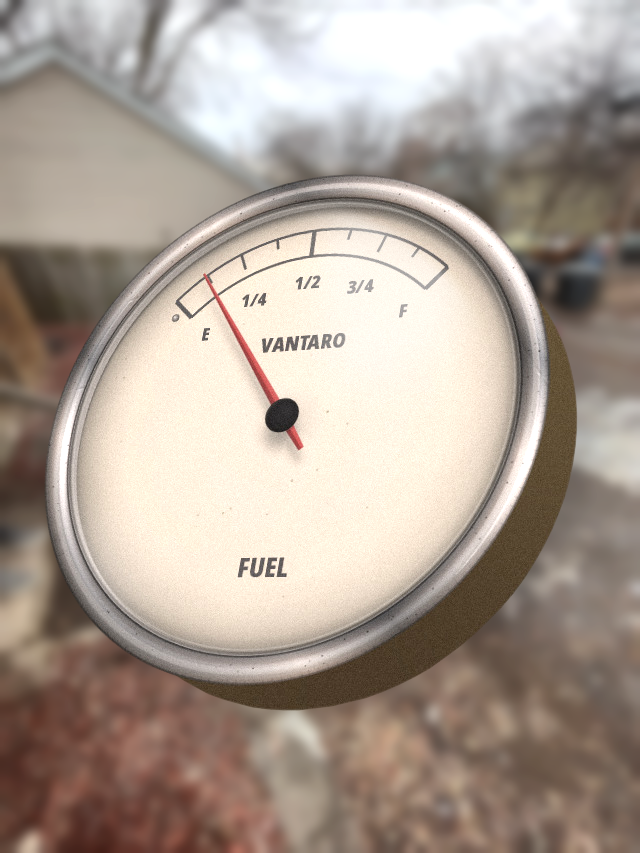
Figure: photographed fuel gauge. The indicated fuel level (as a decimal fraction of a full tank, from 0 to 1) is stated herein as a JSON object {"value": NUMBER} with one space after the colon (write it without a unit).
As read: {"value": 0.125}
